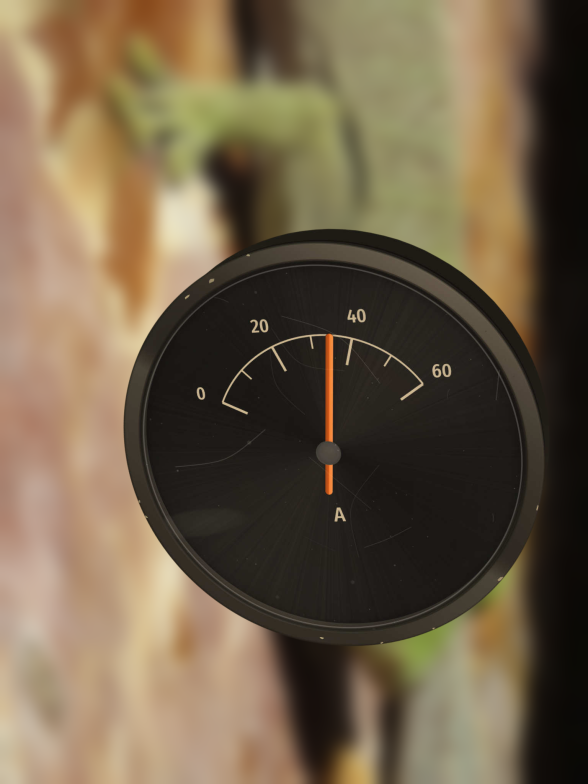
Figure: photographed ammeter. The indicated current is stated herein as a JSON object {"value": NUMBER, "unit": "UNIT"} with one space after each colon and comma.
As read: {"value": 35, "unit": "A"}
